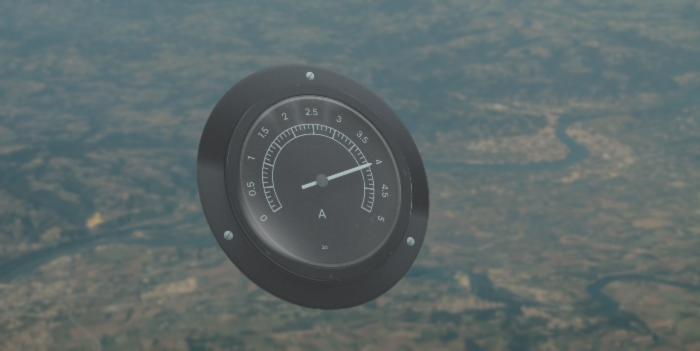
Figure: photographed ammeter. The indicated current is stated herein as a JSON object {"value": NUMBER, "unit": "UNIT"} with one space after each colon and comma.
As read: {"value": 4, "unit": "A"}
